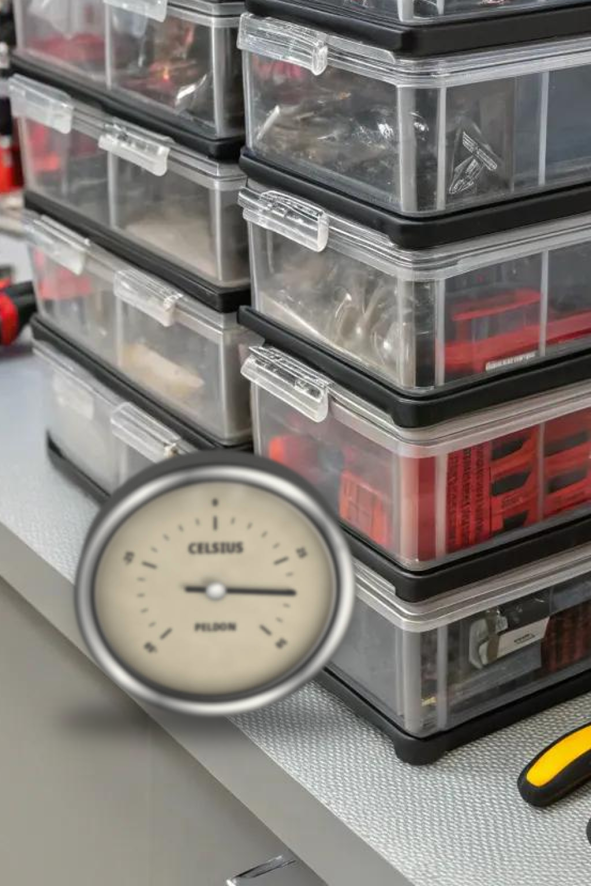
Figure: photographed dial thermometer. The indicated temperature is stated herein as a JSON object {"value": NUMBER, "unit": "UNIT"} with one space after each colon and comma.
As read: {"value": 35, "unit": "°C"}
